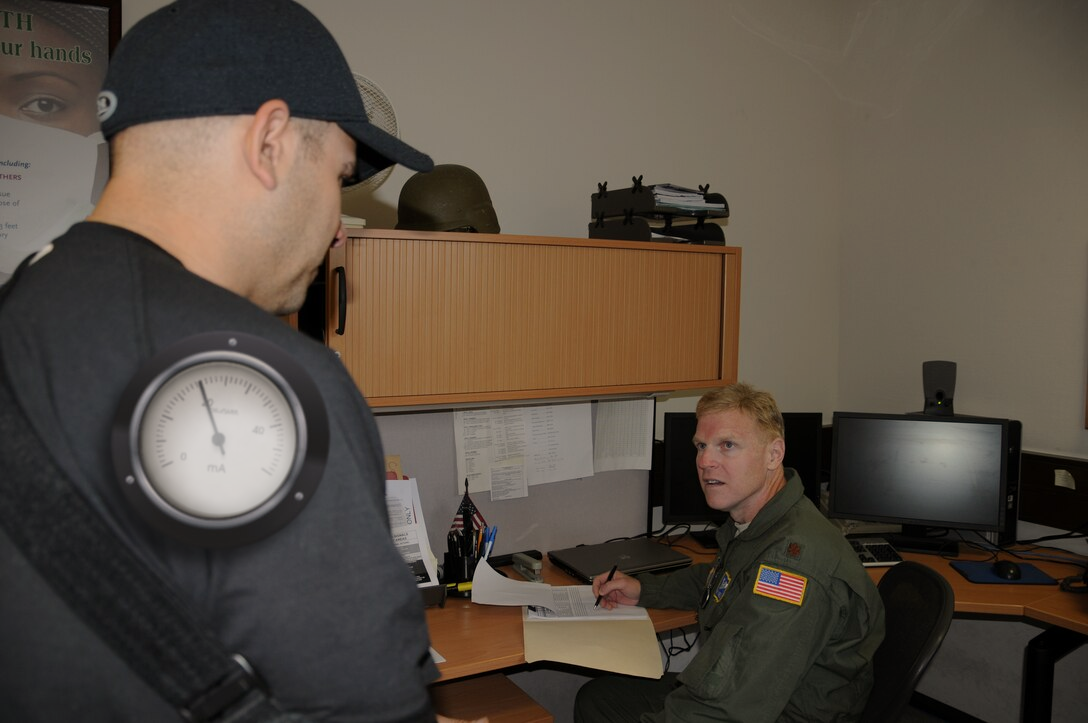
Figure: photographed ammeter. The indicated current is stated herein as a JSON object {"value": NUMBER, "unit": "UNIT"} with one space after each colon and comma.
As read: {"value": 20, "unit": "mA"}
